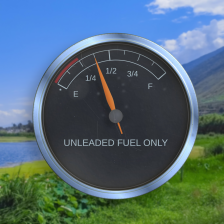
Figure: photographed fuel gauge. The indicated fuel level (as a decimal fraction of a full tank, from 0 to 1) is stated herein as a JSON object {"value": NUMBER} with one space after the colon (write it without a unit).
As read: {"value": 0.375}
